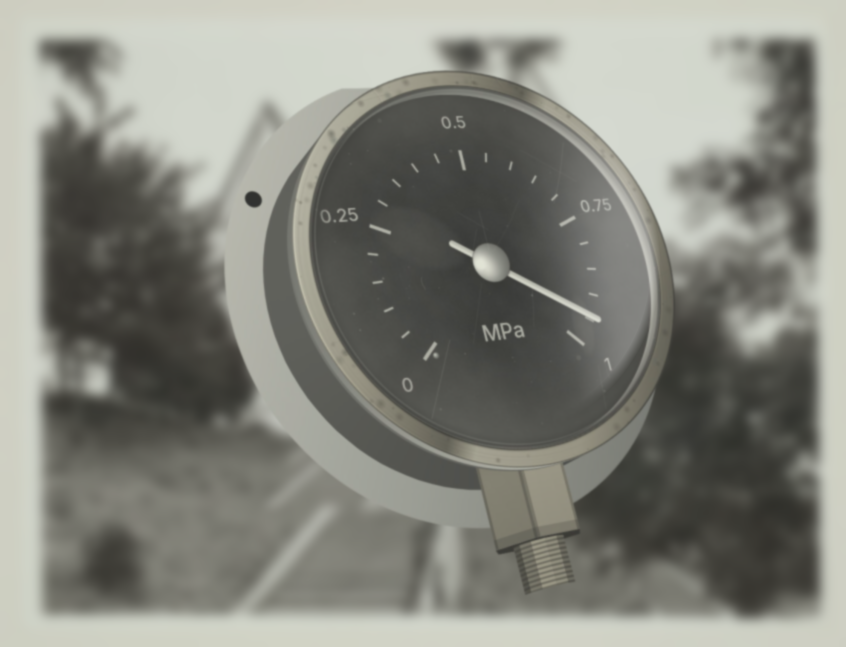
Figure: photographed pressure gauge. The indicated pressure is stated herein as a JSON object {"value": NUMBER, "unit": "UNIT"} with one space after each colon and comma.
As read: {"value": 0.95, "unit": "MPa"}
